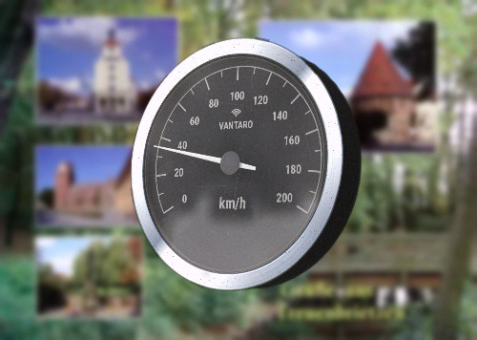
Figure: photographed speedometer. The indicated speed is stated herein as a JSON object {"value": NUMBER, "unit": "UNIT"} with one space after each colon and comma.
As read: {"value": 35, "unit": "km/h"}
